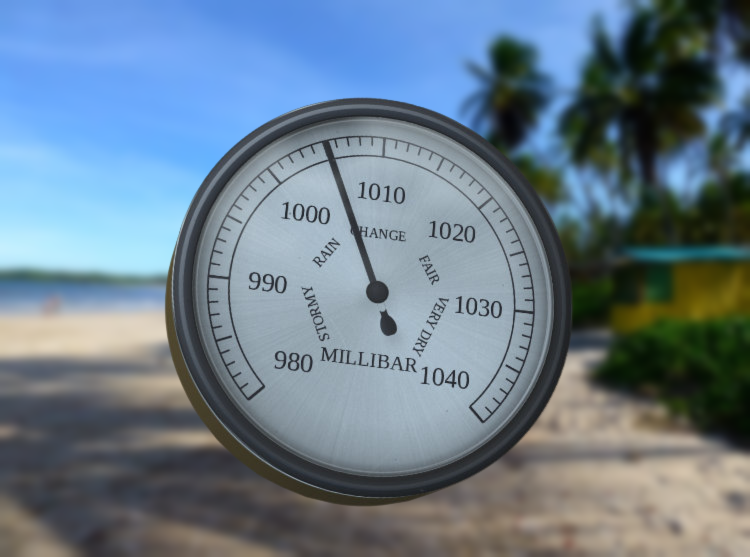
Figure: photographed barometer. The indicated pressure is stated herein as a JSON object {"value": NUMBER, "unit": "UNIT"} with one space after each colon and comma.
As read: {"value": 1005, "unit": "mbar"}
